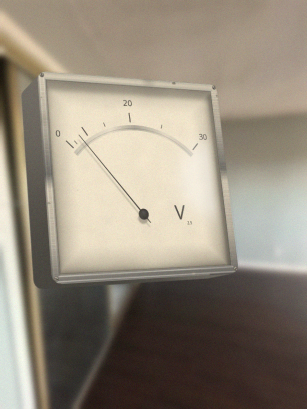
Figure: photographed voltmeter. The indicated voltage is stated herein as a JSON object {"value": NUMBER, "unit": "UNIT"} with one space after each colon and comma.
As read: {"value": 7.5, "unit": "V"}
